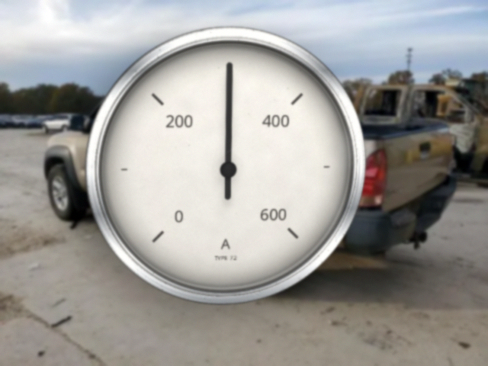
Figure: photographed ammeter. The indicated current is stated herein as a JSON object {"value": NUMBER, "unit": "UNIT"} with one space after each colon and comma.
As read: {"value": 300, "unit": "A"}
